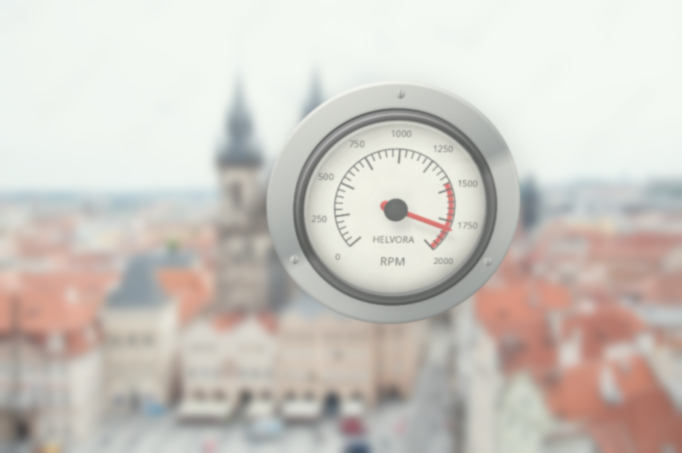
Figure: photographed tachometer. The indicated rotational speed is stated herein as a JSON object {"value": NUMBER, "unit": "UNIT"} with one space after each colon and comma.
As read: {"value": 1800, "unit": "rpm"}
